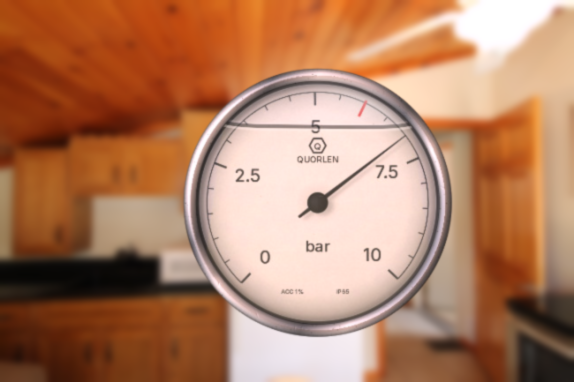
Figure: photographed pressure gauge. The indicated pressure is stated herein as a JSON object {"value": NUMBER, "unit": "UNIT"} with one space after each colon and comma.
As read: {"value": 7, "unit": "bar"}
